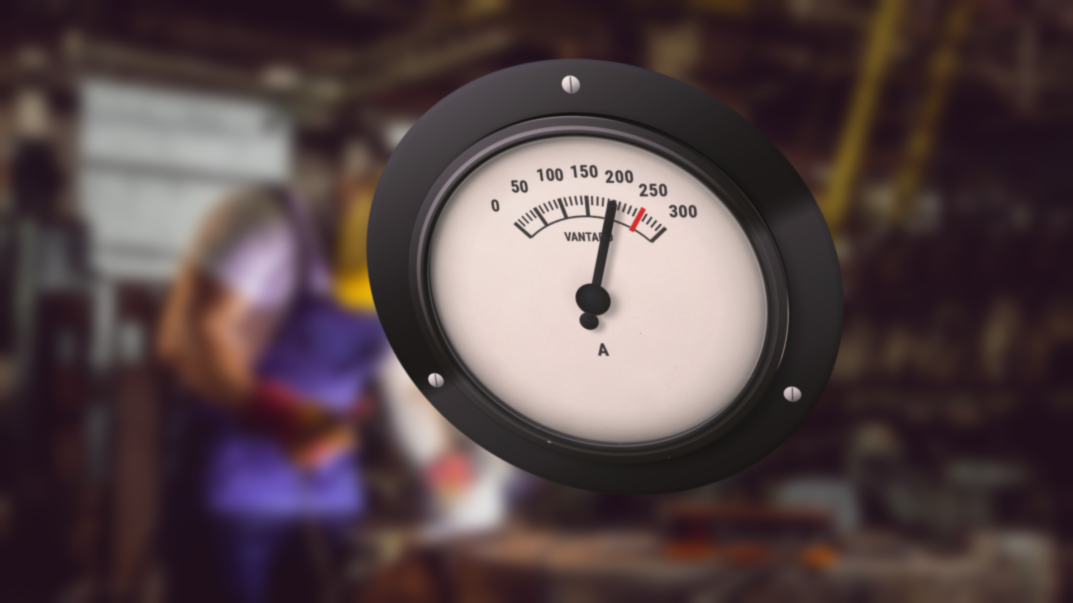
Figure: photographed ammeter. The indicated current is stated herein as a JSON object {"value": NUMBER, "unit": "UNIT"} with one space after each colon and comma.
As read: {"value": 200, "unit": "A"}
